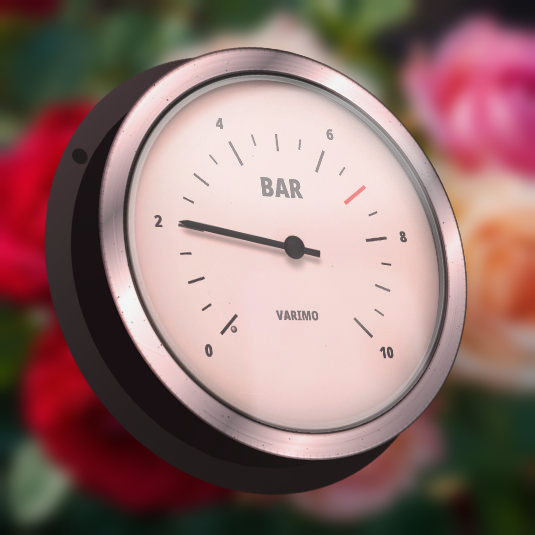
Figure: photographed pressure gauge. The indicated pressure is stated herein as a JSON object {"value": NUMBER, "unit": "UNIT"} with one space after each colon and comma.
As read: {"value": 2, "unit": "bar"}
